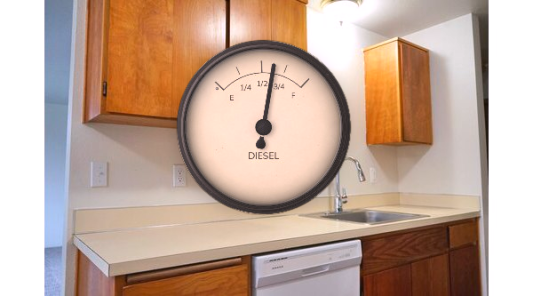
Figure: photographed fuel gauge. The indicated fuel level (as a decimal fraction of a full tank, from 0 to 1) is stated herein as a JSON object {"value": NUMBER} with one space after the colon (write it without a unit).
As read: {"value": 0.625}
